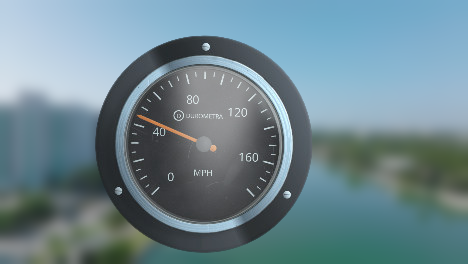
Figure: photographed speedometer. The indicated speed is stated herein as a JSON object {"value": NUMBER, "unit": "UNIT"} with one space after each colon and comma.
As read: {"value": 45, "unit": "mph"}
